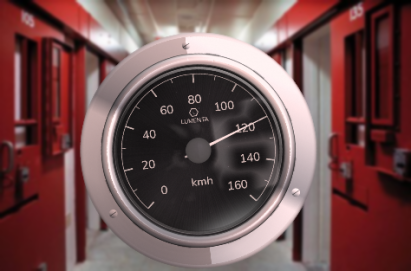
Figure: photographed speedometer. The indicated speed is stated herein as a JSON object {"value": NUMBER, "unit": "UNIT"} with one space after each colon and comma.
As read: {"value": 120, "unit": "km/h"}
